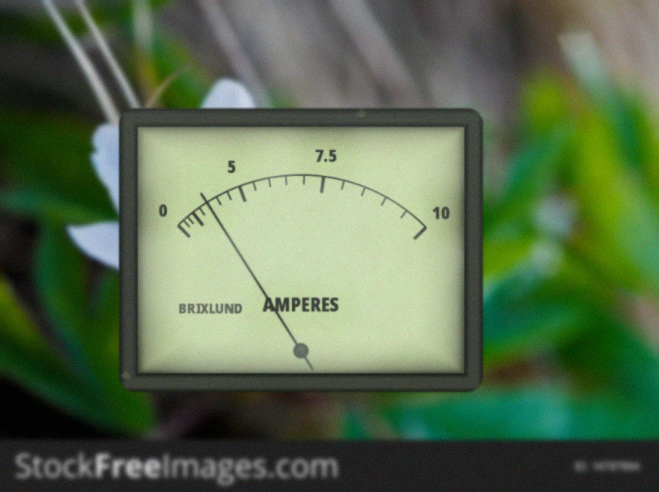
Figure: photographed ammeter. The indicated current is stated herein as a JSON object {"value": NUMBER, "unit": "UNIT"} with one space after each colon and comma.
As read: {"value": 3.5, "unit": "A"}
